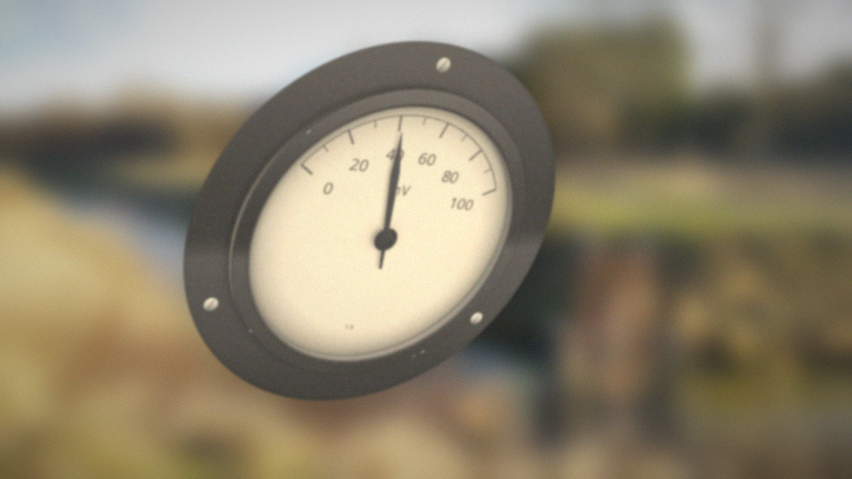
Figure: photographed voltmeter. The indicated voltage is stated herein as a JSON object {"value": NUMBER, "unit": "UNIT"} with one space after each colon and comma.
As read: {"value": 40, "unit": "mV"}
